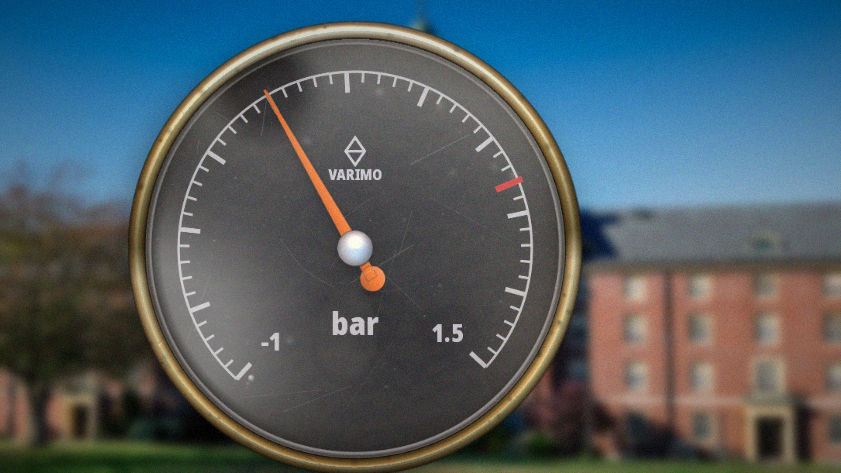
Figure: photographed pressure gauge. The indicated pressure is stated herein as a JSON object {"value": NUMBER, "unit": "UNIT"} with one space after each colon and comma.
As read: {"value": 0, "unit": "bar"}
